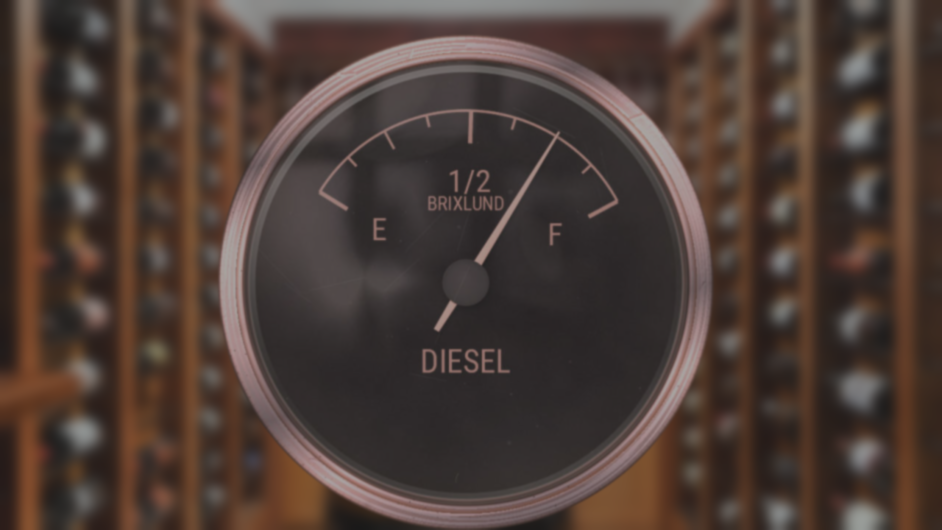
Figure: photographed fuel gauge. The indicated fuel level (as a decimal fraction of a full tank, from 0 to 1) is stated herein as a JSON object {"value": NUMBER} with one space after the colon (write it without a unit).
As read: {"value": 0.75}
